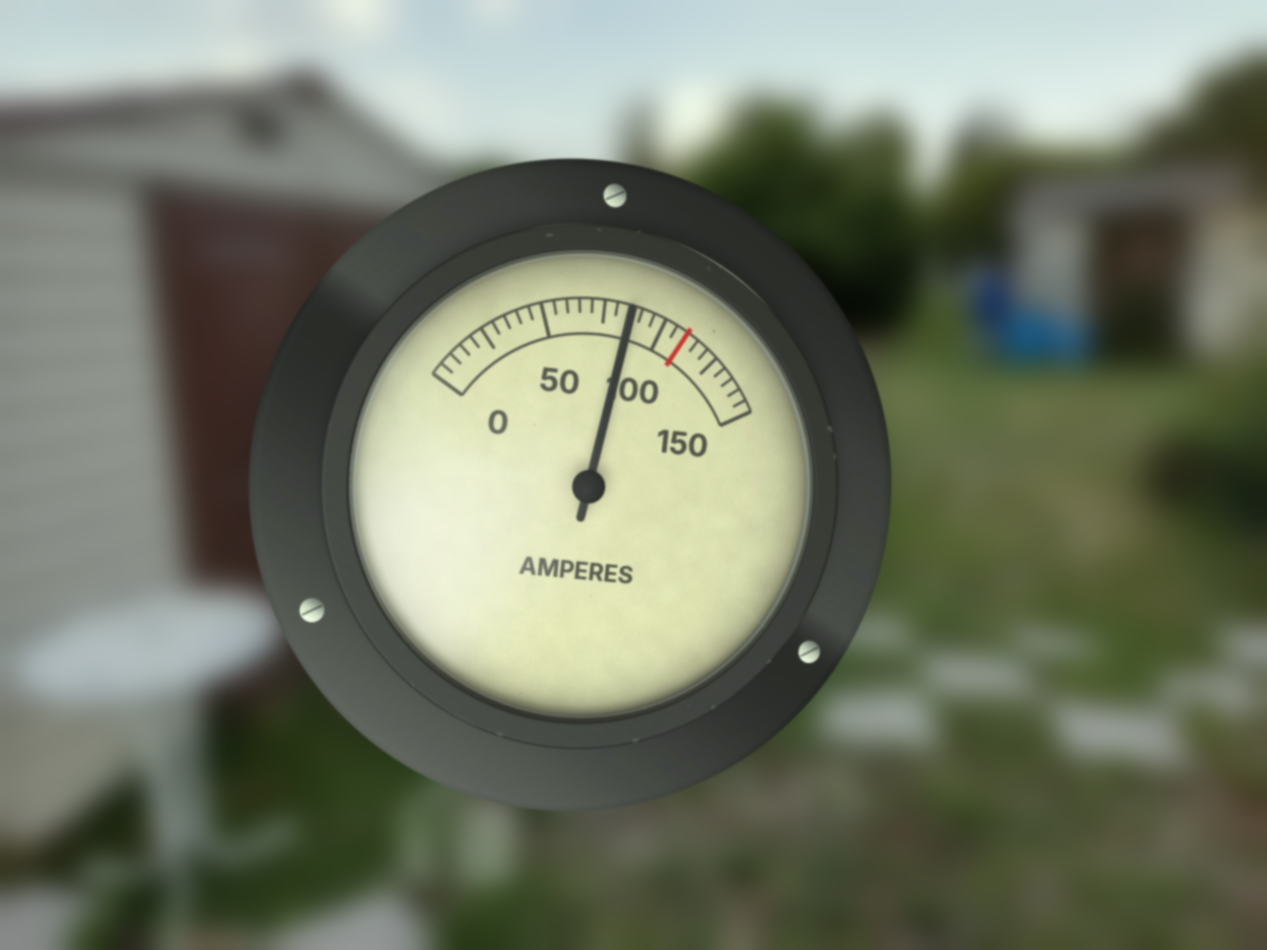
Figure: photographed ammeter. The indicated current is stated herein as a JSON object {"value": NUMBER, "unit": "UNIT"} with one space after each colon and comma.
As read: {"value": 85, "unit": "A"}
